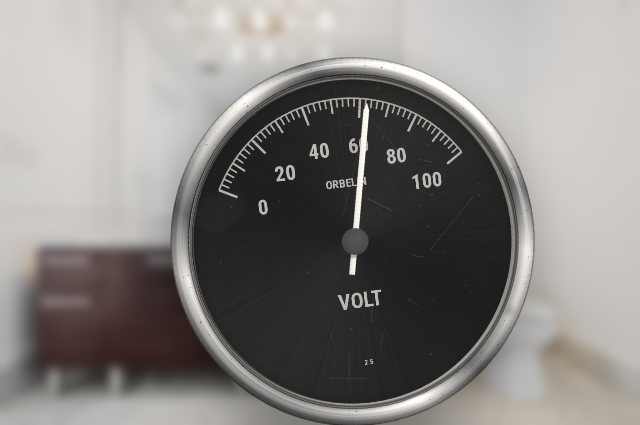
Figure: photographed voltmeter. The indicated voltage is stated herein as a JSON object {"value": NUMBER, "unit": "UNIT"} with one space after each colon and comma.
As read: {"value": 62, "unit": "V"}
